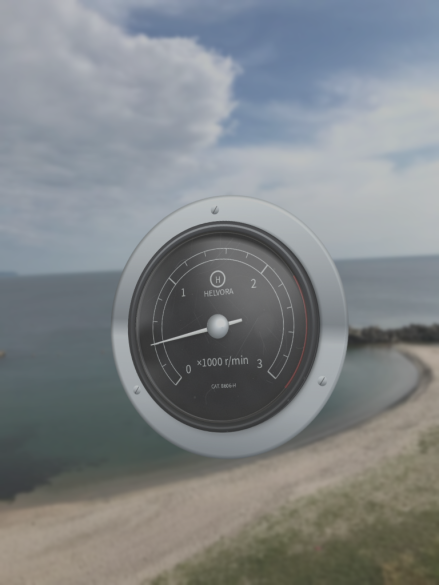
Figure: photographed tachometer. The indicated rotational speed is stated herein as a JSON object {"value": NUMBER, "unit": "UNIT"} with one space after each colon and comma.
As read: {"value": 400, "unit": "rpm"}
